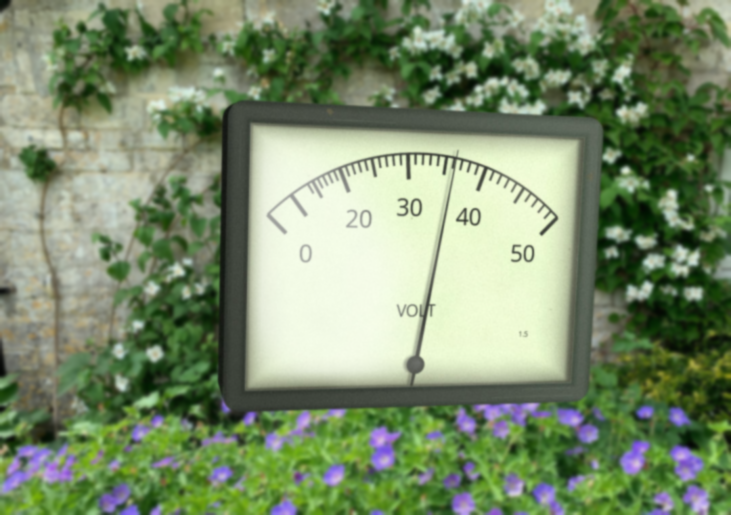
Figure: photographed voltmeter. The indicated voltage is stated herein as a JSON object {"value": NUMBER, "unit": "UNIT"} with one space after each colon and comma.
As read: {"value": 36, "unit": "V"}
